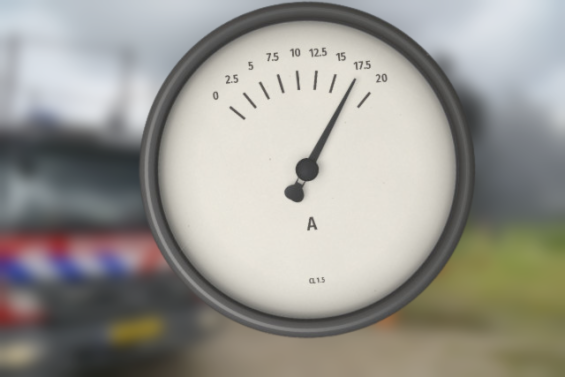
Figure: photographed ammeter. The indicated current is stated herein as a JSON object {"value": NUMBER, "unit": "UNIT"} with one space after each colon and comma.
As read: {"value": 17.5, "unit": "A"}
